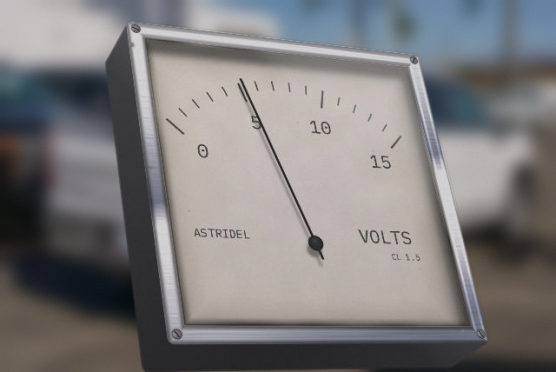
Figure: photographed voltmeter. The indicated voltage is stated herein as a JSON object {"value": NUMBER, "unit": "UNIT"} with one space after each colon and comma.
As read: {"value": 5, "unit": "V"}
